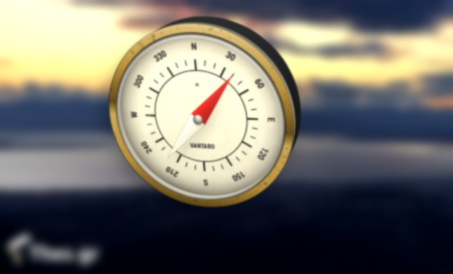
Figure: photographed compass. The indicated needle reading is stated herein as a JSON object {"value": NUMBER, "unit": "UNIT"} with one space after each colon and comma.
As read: {"value": 40, "unit": "°"}
